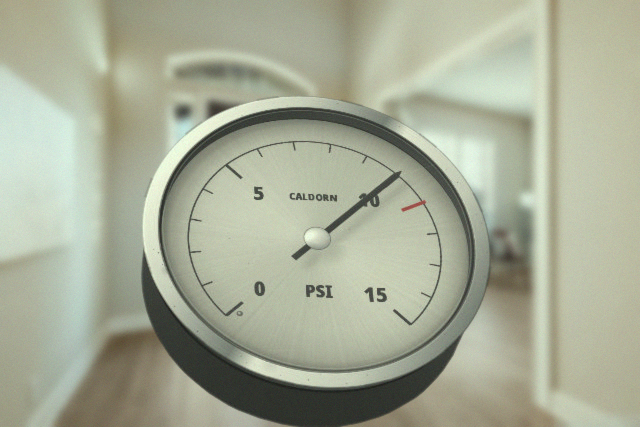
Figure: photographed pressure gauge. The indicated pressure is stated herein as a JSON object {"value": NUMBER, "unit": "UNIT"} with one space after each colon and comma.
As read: {"value": 10, "unit": "psi"}
